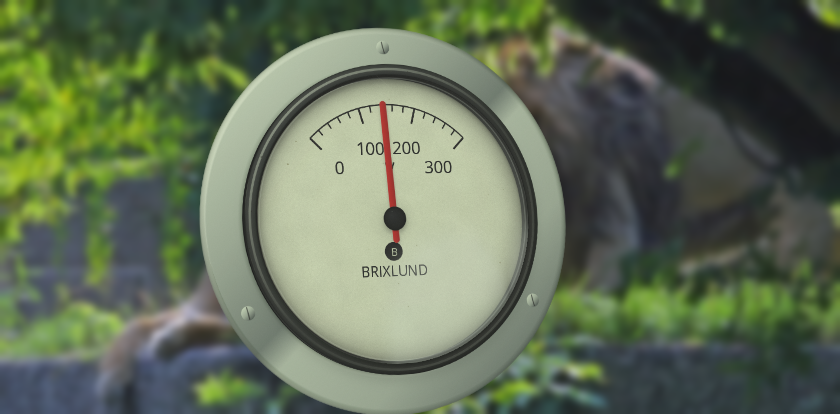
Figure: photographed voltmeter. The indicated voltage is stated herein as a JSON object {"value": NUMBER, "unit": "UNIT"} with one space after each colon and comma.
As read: {"value": 140, "unit": "V"}
